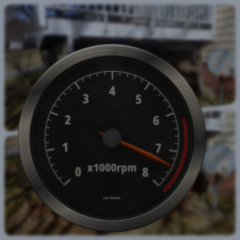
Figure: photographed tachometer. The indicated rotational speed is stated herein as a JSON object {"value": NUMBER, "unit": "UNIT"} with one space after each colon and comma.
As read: {"value": 7400, "unit": "rpm"}
